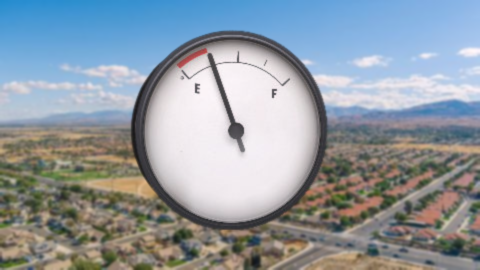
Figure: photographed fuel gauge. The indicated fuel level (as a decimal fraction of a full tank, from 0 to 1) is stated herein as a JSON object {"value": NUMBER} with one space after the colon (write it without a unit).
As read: {"value": 0.25}
